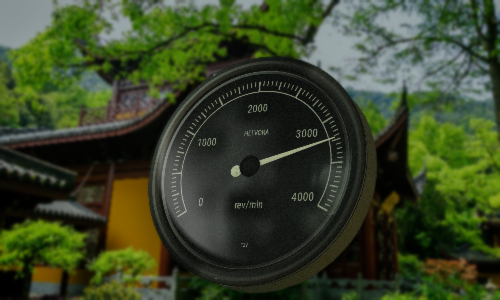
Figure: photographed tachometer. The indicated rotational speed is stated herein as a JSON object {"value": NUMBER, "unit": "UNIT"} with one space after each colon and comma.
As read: {"value": 3250, "unit": "rpm"}
